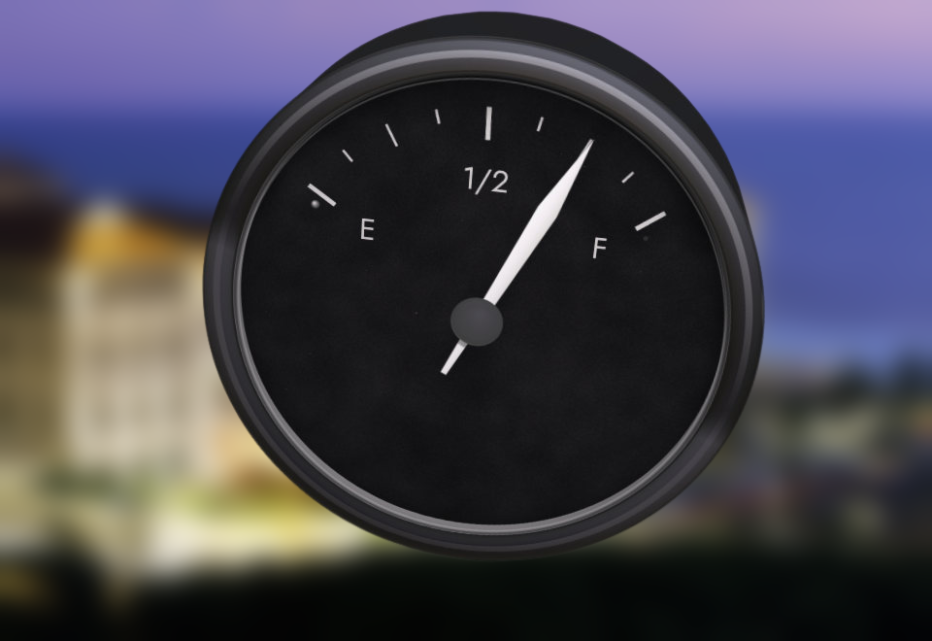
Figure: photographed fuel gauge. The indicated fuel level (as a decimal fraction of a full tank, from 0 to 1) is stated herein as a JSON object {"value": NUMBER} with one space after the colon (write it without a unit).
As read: {"value": 0.75}
